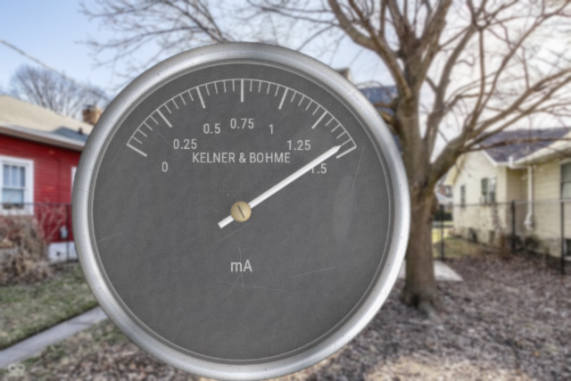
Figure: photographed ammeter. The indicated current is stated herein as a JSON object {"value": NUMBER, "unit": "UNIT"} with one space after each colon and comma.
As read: {"value": 1.45, "unit": "mA"}
